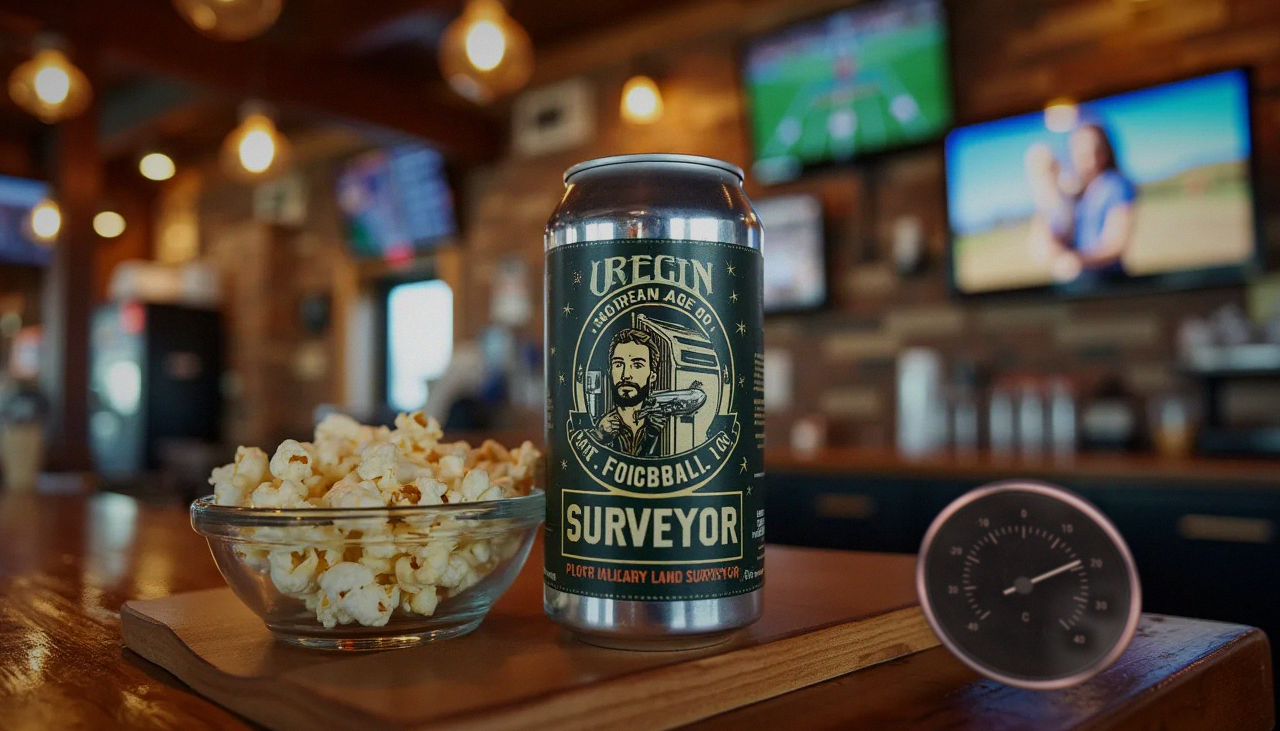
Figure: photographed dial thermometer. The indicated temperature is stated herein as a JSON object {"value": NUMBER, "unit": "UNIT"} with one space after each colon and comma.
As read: {"value": 18, "unit": "°C"}
